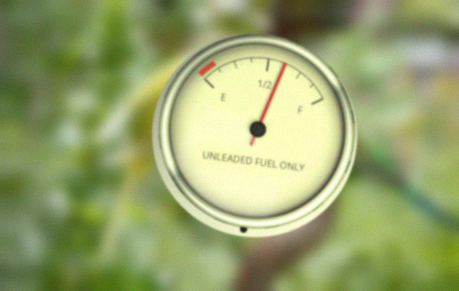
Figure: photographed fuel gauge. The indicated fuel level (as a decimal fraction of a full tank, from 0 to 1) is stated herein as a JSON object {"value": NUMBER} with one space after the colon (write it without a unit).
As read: {"value": 0.625}
